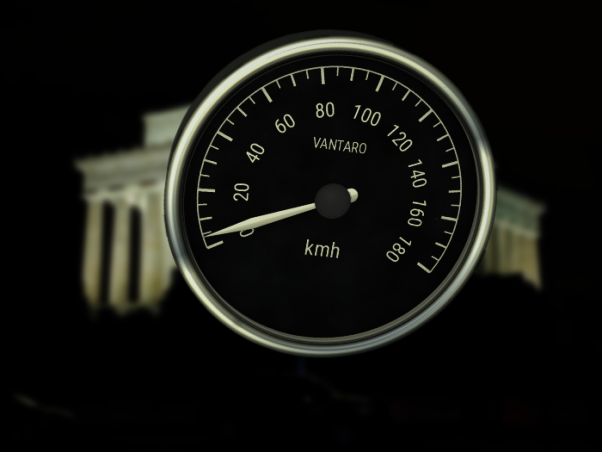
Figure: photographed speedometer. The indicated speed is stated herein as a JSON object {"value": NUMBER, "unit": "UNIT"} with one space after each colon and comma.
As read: {"value": 5, "unit": "km/h"}
